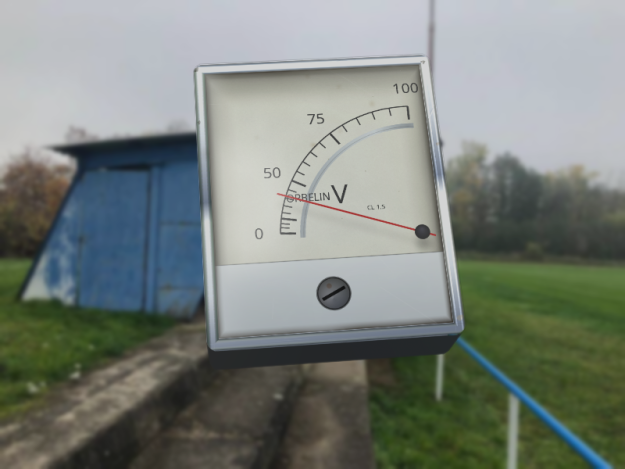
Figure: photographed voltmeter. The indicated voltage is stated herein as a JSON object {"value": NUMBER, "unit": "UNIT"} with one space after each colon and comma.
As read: {"value": 40, "unit": "V"}
